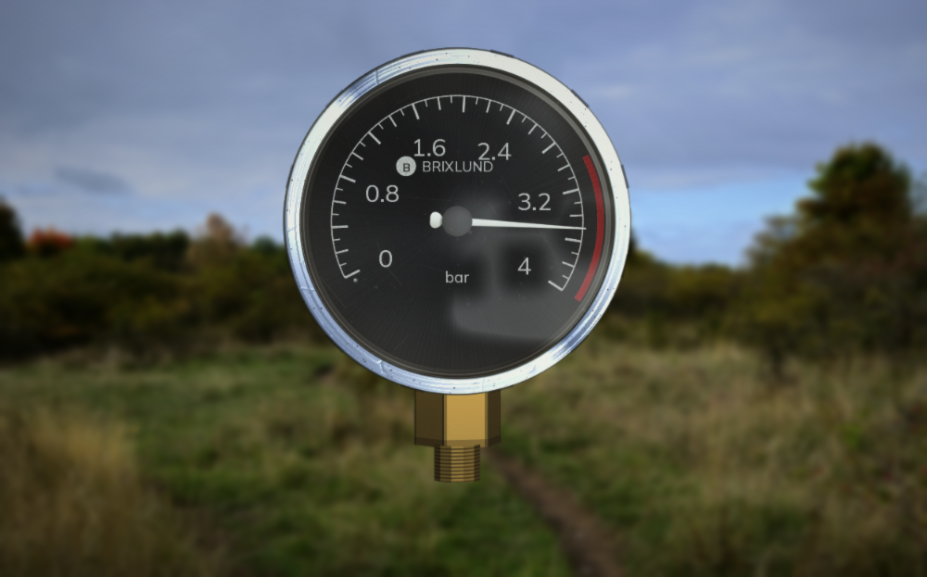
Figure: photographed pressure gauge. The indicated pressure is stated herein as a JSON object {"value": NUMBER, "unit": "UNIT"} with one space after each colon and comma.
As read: {"value": 3.5, "unit": "bar"}
